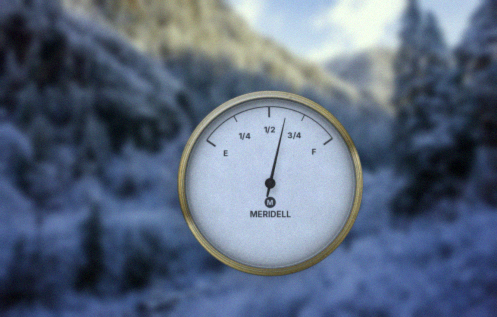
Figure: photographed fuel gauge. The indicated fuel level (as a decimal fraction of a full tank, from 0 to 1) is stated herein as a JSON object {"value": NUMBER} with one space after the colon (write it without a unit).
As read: {"value": 0.625}
